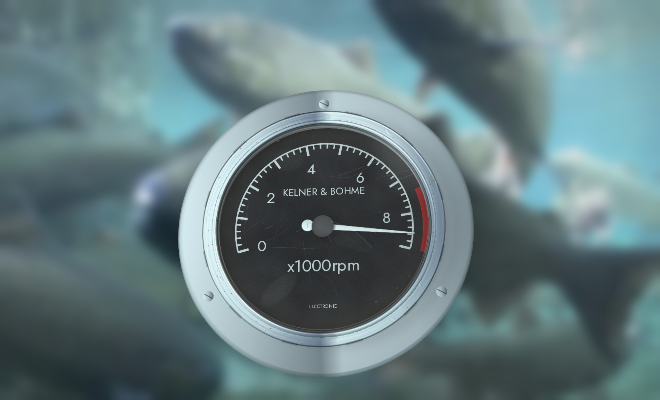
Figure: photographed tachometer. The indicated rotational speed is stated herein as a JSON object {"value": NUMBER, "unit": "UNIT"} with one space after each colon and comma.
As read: {"value": 8600, "unit": "rpm"}
